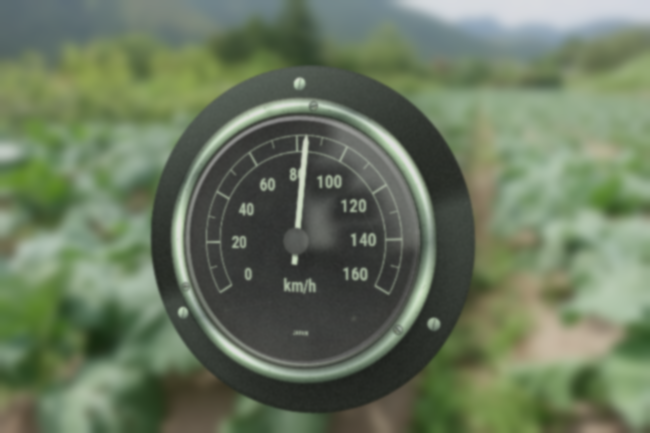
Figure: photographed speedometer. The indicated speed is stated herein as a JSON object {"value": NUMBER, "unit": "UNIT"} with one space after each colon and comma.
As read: {"value": 85, "unit": "km/h"}
